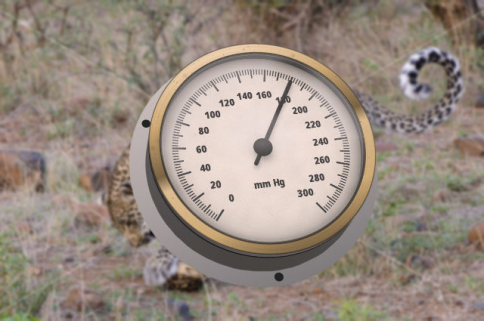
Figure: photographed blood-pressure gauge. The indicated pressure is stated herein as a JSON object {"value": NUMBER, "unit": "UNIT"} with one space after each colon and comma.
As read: {"value": 180, "unit": "mmHg"}
